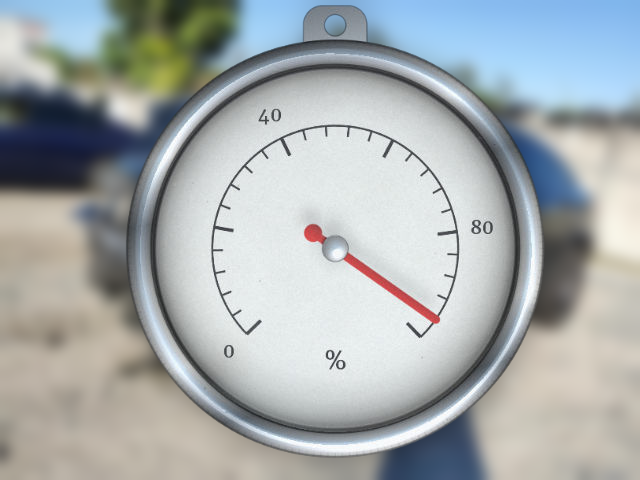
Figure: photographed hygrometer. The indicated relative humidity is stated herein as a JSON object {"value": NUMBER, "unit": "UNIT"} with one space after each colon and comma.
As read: {"value": 96, "unit": "%"}
